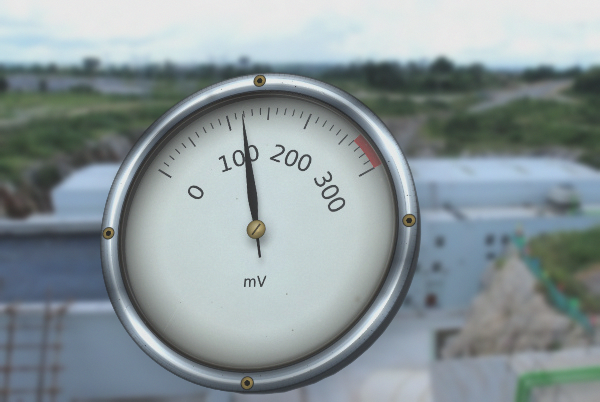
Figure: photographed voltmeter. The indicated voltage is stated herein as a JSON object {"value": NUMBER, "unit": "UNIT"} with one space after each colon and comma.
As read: {"value": 120, "unit": "mV"}
